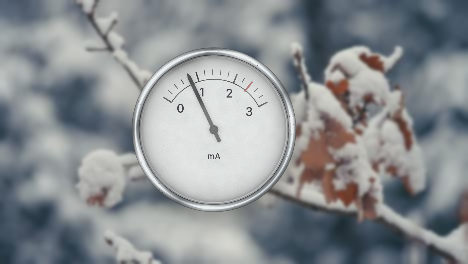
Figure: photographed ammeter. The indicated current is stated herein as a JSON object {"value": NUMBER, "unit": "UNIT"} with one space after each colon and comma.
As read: {"value": 0.8, "unit": "mA"}
